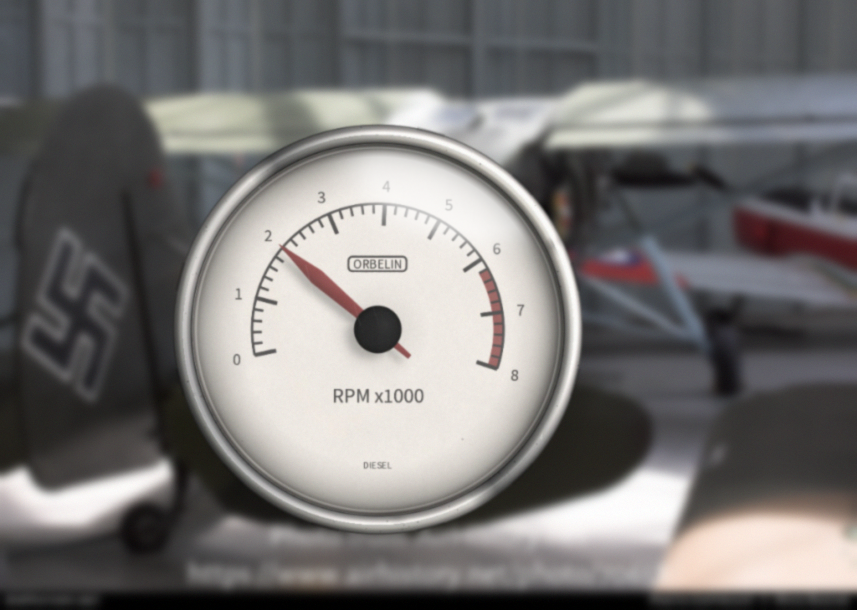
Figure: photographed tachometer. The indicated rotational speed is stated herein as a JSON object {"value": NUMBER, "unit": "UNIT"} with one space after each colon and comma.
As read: {"value": 2000, "unit": "rpm"}
